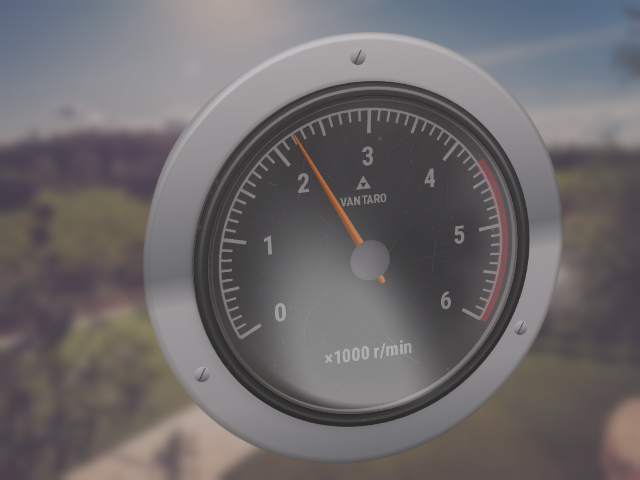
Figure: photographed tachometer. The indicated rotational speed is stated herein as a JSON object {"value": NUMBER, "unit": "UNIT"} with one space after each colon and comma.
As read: {"value": 2200, "unit": "rpm"}
